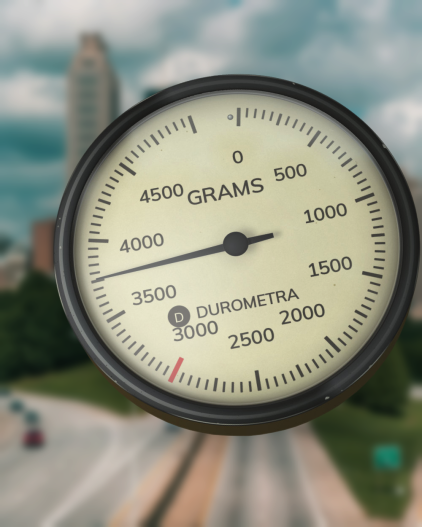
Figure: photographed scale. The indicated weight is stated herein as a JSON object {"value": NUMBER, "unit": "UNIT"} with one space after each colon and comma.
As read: {"value": 3750, "unit": "g"}
